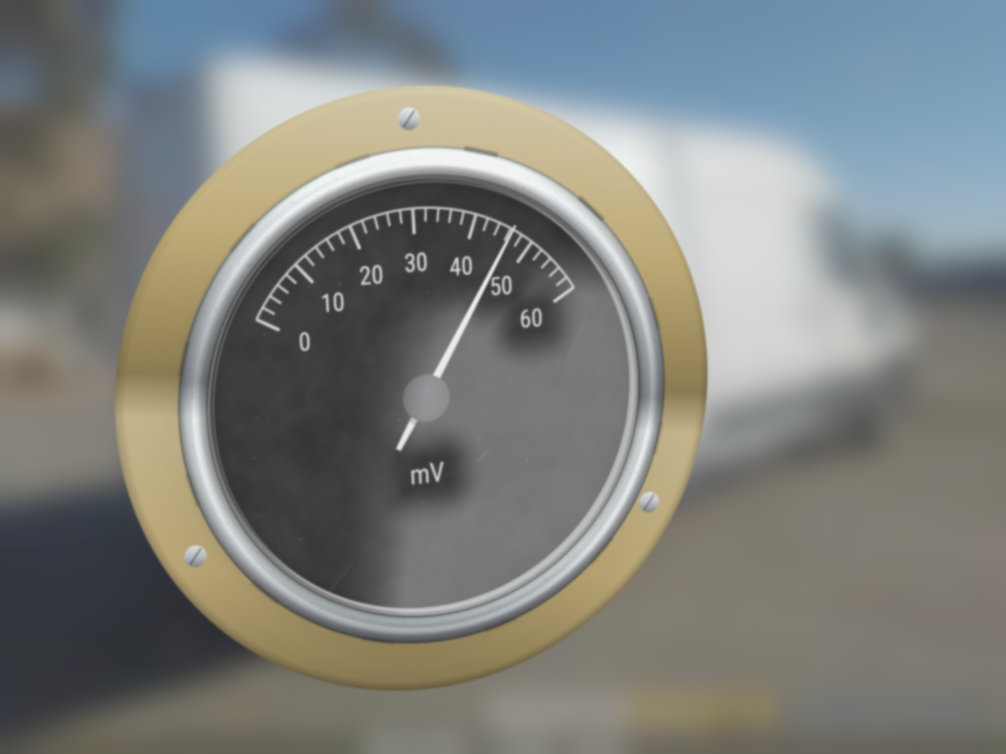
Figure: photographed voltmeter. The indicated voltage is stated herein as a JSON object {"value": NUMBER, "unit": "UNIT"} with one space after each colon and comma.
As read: {"value": 46, "unit": "mV"}
